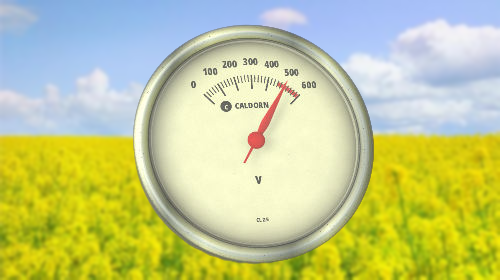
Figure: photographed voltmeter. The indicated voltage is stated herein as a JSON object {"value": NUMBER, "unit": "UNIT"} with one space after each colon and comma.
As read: {"value": 500, "unit": "V"}
